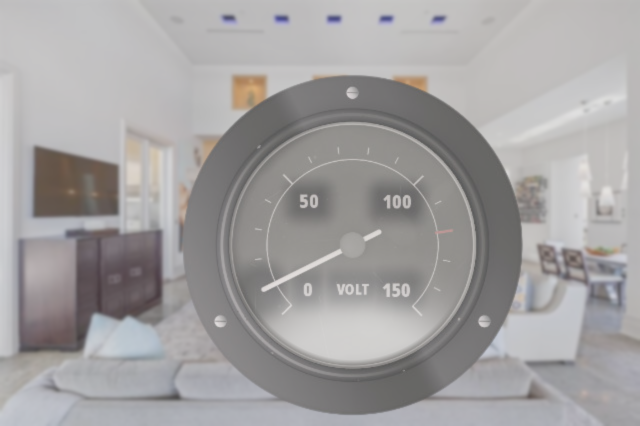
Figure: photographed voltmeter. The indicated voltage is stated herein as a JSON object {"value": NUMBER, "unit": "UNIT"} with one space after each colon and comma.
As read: {"value": 10, "unit": "V"}
